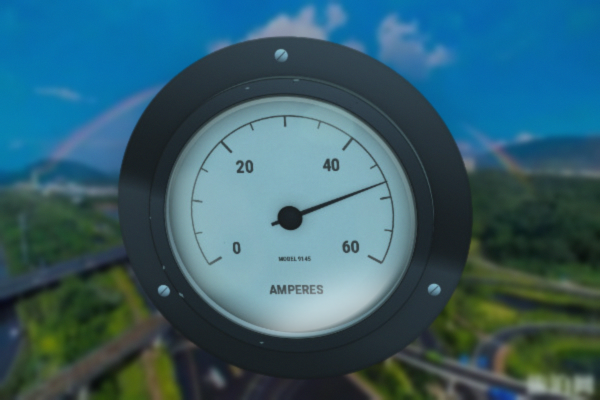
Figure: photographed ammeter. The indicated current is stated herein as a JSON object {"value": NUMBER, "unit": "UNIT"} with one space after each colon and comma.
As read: {"value": 47.5, "unit": "A"}
